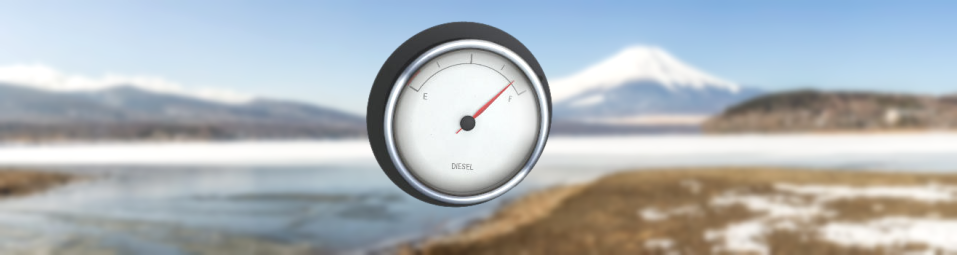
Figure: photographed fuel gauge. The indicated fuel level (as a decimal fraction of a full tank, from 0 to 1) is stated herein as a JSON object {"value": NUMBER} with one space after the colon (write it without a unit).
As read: {"value": 0.875}
